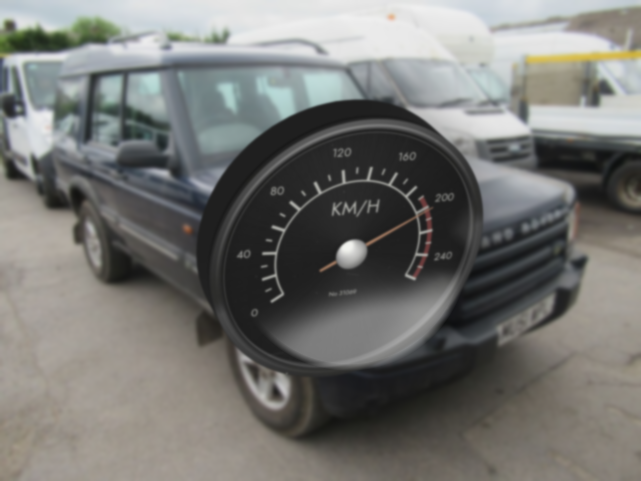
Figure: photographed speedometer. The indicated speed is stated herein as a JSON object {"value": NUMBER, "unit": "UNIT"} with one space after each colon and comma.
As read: {"value": 200, "unit": "km/h"}
